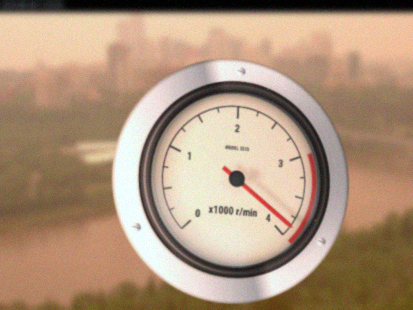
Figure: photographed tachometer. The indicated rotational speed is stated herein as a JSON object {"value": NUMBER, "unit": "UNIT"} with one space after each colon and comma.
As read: {"value": 3875, "unit": "rpm"}
